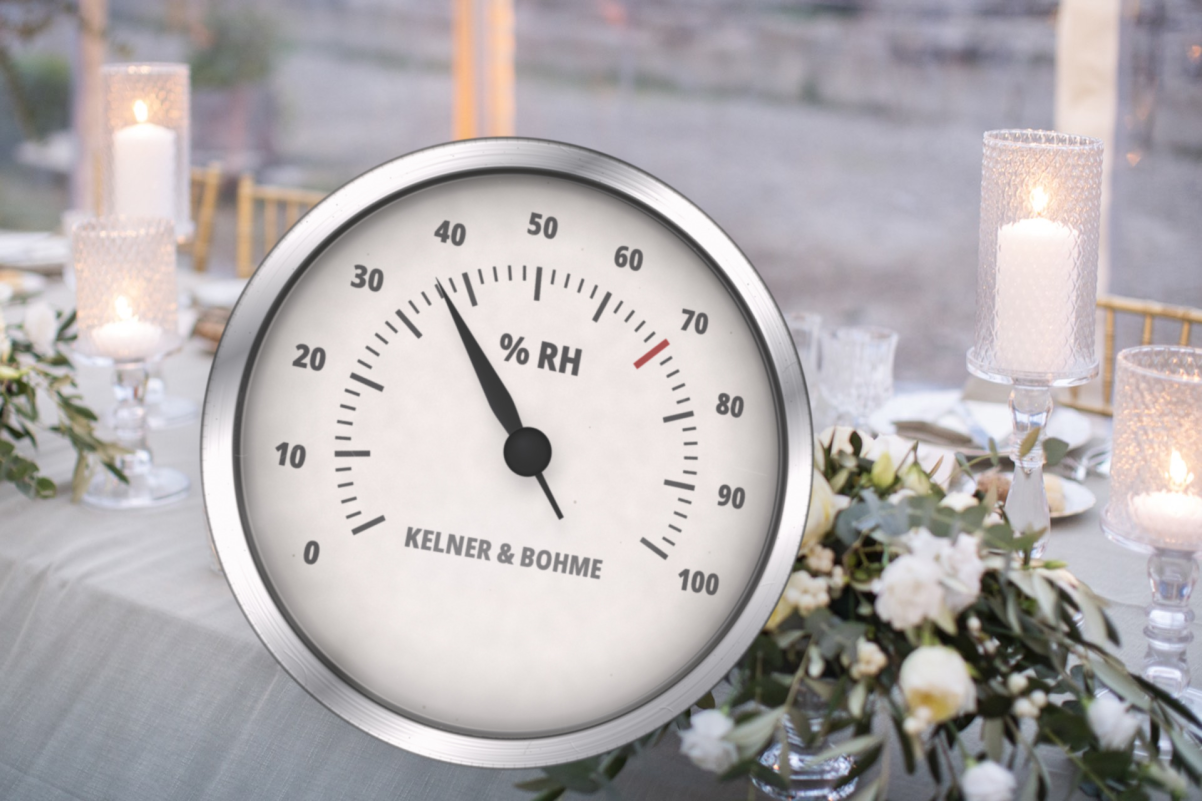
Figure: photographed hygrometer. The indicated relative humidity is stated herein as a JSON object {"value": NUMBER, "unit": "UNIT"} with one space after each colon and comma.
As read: {"value": 36, "unit": "%"}
